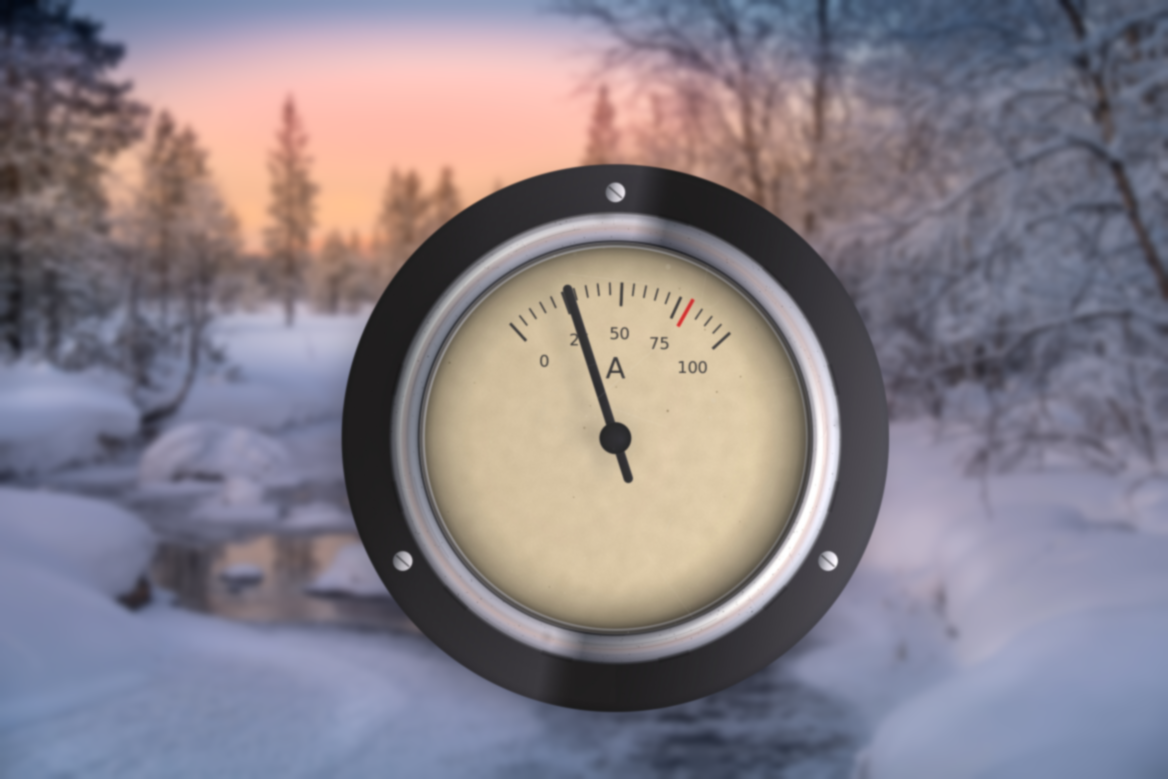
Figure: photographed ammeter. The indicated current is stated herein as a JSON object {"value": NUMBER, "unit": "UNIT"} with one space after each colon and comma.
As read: {"value": 27.5, "unit": "A"}
